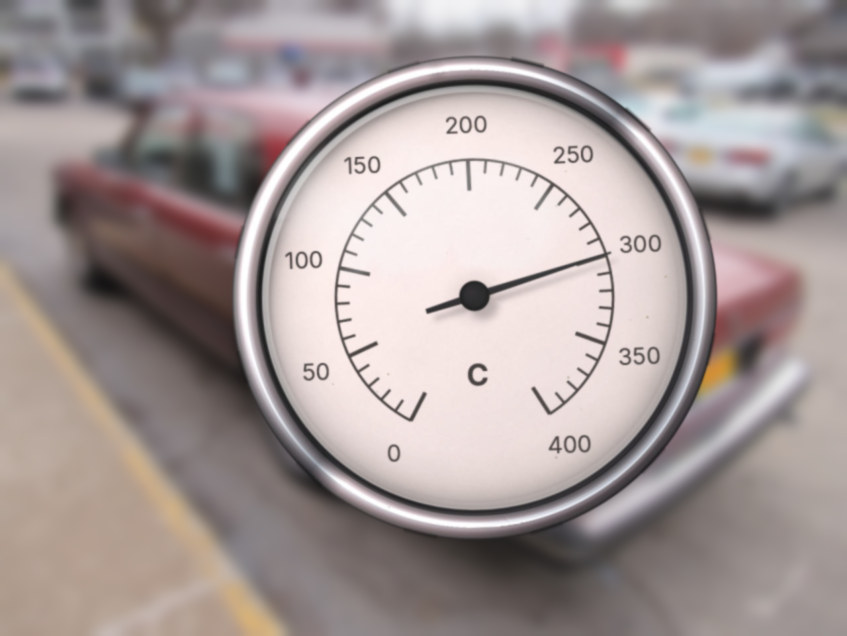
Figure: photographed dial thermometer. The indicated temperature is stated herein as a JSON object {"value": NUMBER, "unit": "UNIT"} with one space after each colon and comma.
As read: {"value": 300, "unit": "°C"}
